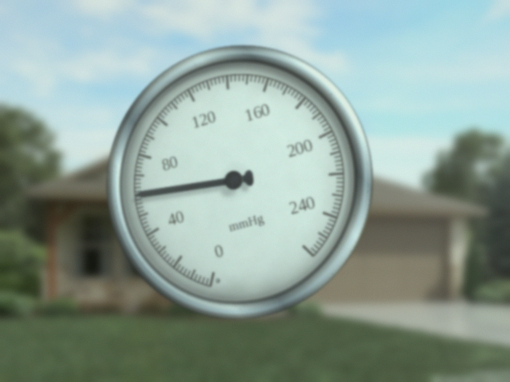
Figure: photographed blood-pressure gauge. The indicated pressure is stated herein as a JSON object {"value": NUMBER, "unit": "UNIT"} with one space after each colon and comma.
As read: {"value": 60, "unit": "mmHg"}
